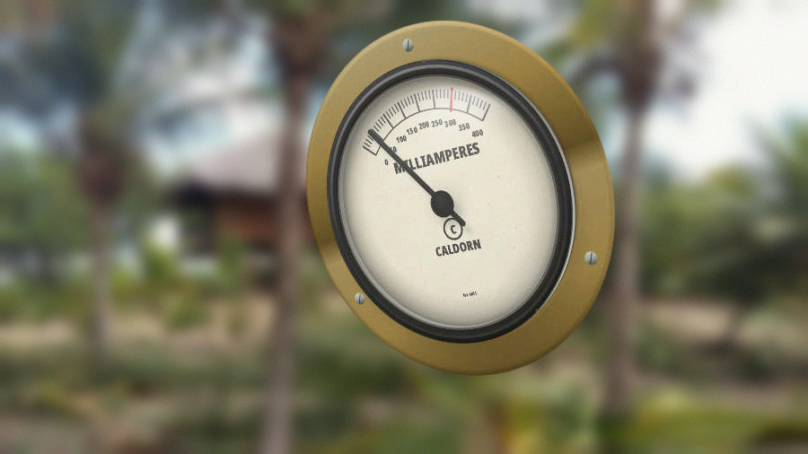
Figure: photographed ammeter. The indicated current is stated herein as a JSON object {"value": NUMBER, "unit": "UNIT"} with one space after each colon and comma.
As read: {"value": 50, "unit": "mA"}
